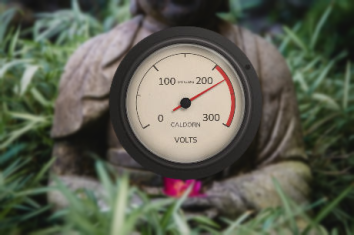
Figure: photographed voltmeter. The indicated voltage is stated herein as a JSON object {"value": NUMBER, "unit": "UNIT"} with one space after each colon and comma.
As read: {"value": 225, "unit": "V"}
